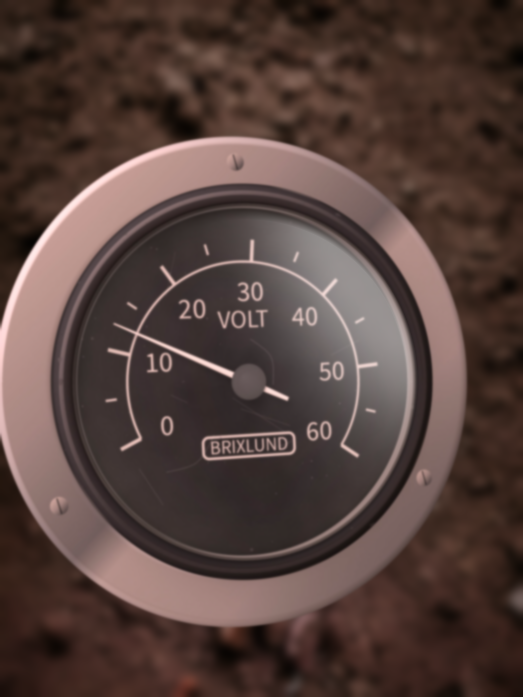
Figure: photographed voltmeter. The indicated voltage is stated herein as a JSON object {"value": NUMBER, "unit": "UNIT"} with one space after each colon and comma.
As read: {"value": 12.5, "unit": "V"}
